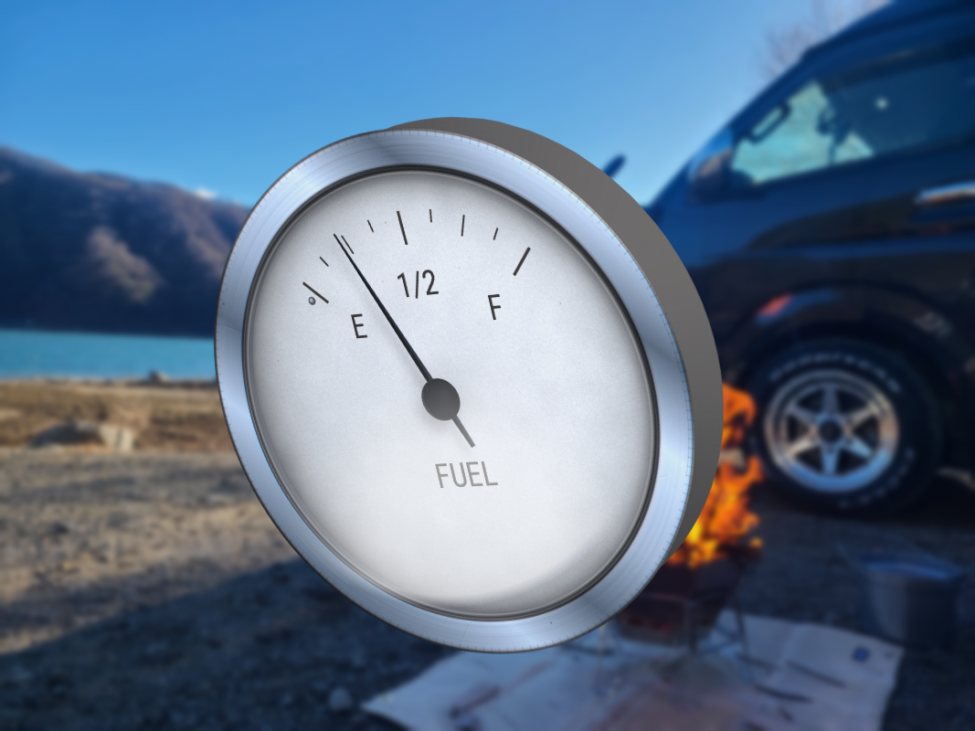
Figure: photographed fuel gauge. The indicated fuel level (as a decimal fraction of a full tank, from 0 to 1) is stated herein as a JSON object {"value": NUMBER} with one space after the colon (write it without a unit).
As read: {"value": 0.25}
